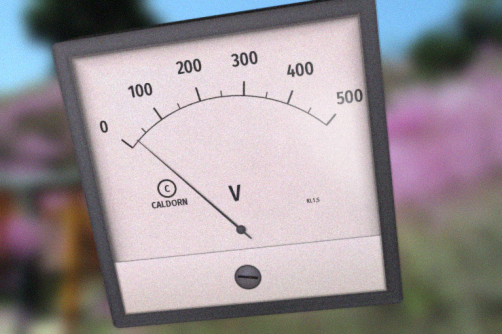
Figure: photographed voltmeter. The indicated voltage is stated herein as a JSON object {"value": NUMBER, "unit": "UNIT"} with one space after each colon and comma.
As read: {"value": 25, "unit": "V"}
